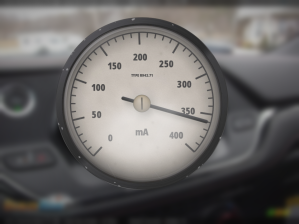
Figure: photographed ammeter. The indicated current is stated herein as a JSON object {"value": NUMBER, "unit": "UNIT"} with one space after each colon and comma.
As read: {"value": 360, "unit": "mA"}
